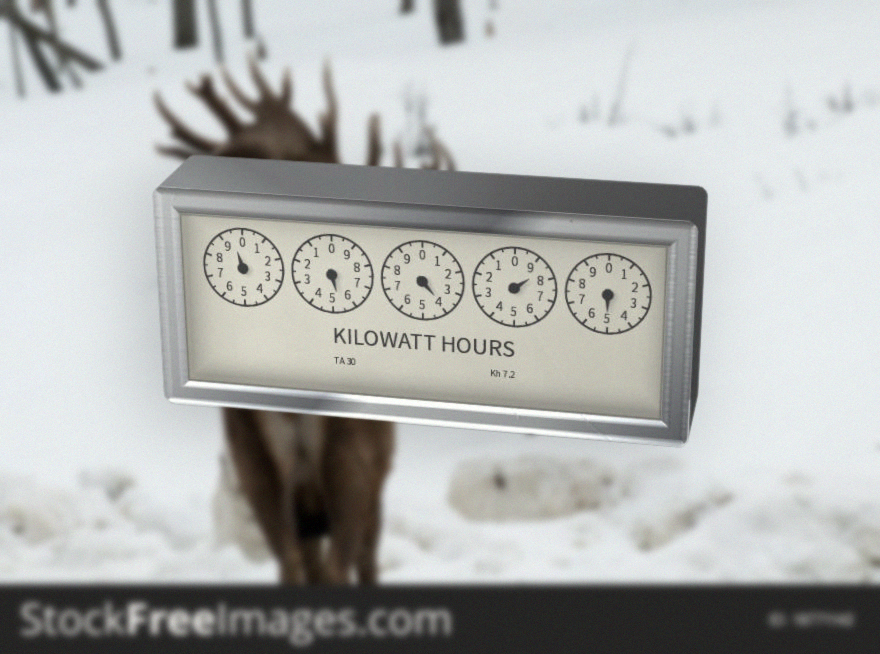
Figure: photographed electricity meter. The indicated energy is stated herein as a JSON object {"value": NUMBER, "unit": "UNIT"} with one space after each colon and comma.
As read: {"value": 95385, "unit": "kWh"}
